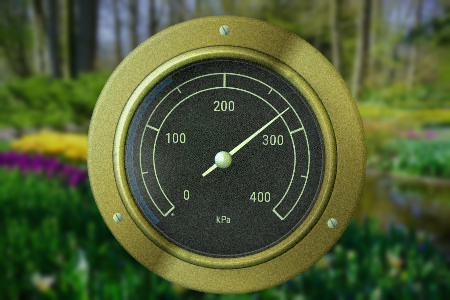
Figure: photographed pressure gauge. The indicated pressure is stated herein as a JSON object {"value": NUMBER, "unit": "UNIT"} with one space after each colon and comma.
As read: {"value": 275, "unit": "kPa"}
